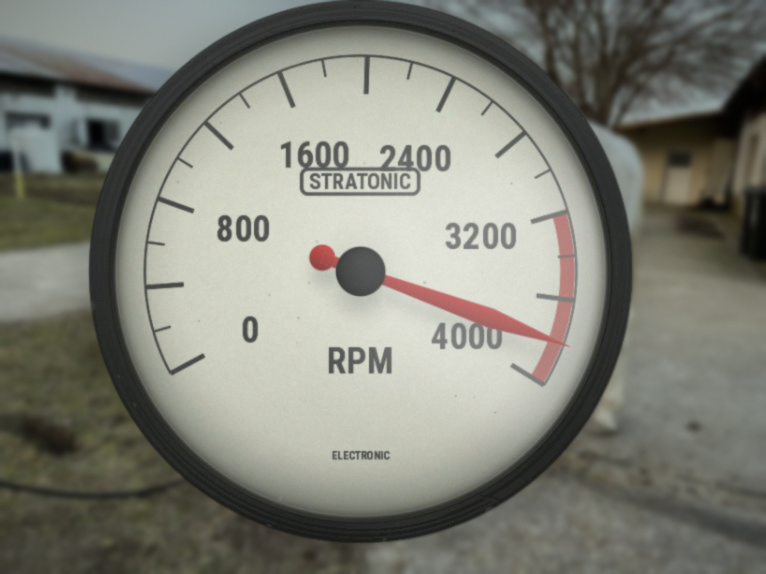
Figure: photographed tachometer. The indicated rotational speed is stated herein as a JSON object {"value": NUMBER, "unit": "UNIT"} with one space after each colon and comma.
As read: {"value": 3800, "unit": "rpm"}
